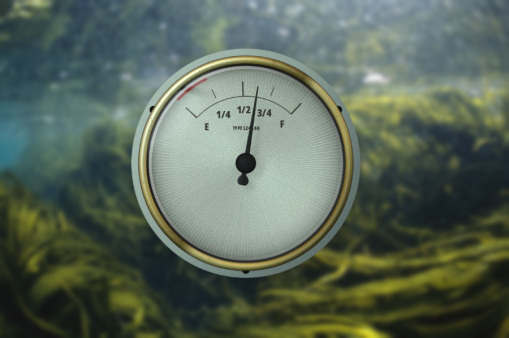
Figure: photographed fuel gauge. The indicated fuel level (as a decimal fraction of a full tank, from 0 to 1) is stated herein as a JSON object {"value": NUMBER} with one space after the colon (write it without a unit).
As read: {"value": 0.625}
